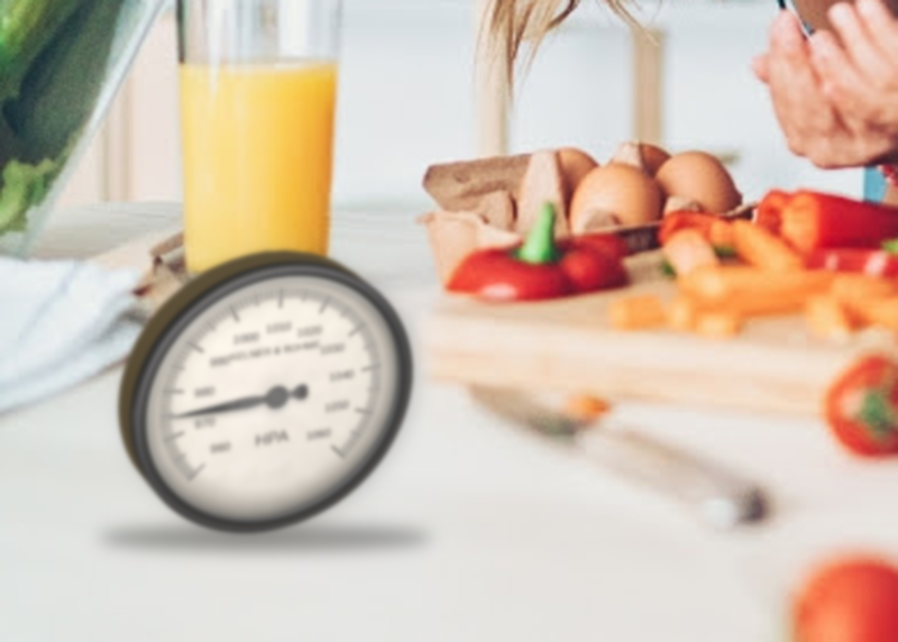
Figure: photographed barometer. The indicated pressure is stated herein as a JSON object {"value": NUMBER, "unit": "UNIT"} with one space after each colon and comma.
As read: {"value": 975, "unit": "hPa"}
